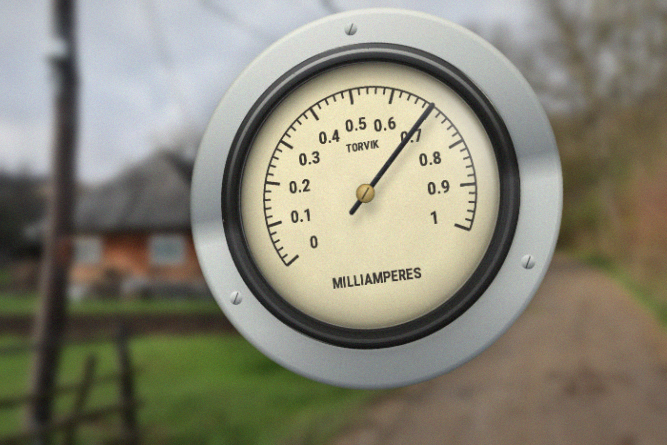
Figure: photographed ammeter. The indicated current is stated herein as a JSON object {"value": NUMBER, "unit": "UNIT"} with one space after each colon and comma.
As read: {"value": 0.7, "unit": "mA"}
